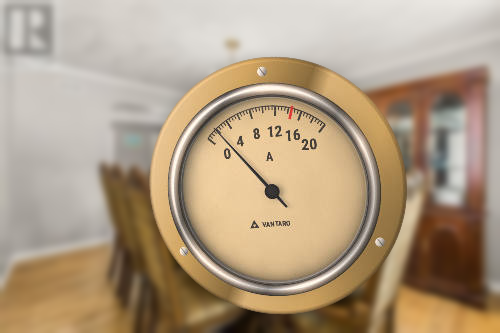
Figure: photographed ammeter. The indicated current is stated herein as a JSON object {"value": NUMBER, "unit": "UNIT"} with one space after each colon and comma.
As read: {"value": 2, "unit": "A"}
